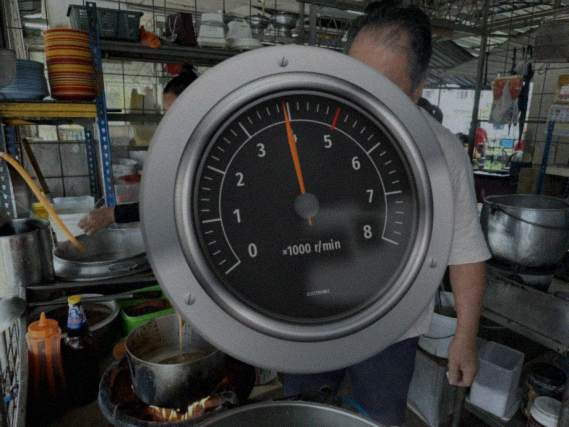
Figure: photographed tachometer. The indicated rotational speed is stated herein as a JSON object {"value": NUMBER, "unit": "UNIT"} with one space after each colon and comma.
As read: {"value": 3900, "unit": "rpm"}
